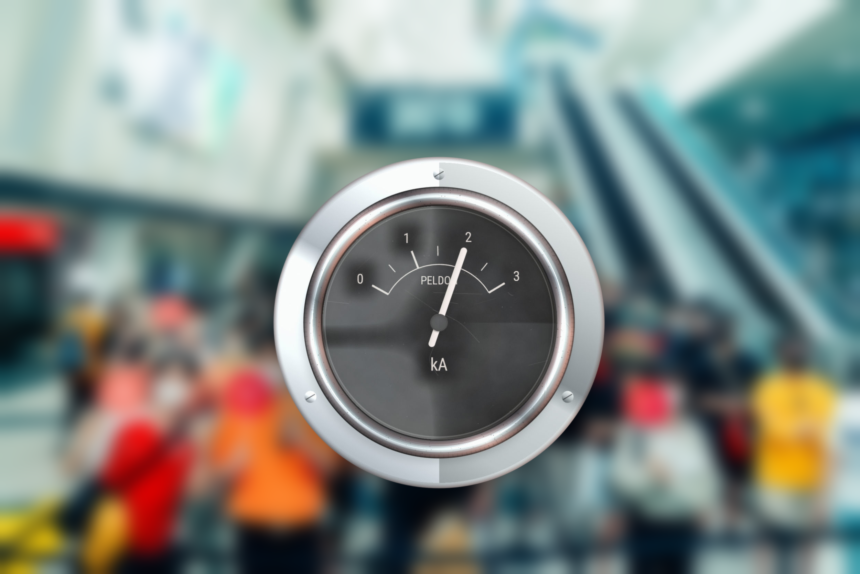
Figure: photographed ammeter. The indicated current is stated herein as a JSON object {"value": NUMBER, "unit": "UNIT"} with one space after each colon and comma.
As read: {"value": 2, "unit": "kA"}
